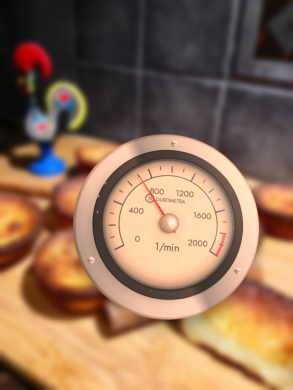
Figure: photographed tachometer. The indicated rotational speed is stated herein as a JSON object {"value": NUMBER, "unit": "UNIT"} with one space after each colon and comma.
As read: {"value": 700, "unit": "rpm"}
